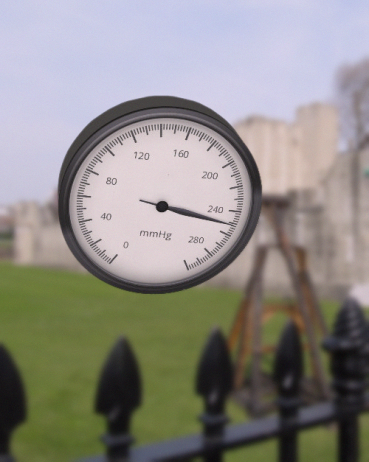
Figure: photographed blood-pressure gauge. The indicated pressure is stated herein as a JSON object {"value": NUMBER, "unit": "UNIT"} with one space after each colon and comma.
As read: {"value": 250, "unit": "mmHg"}
